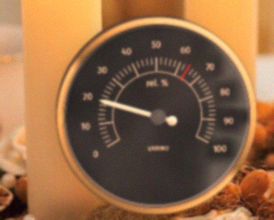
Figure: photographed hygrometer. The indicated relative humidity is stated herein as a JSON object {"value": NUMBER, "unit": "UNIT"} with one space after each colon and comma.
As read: {"value": 20, "unit": "%"}
